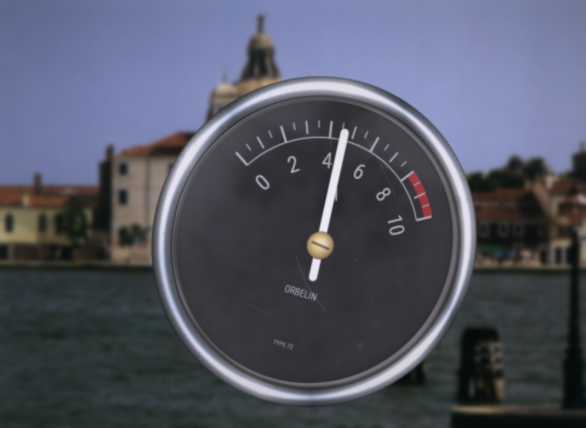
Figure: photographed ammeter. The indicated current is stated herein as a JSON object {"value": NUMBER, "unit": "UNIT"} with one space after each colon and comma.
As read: {"value": 4.5, "unit": "A"}
